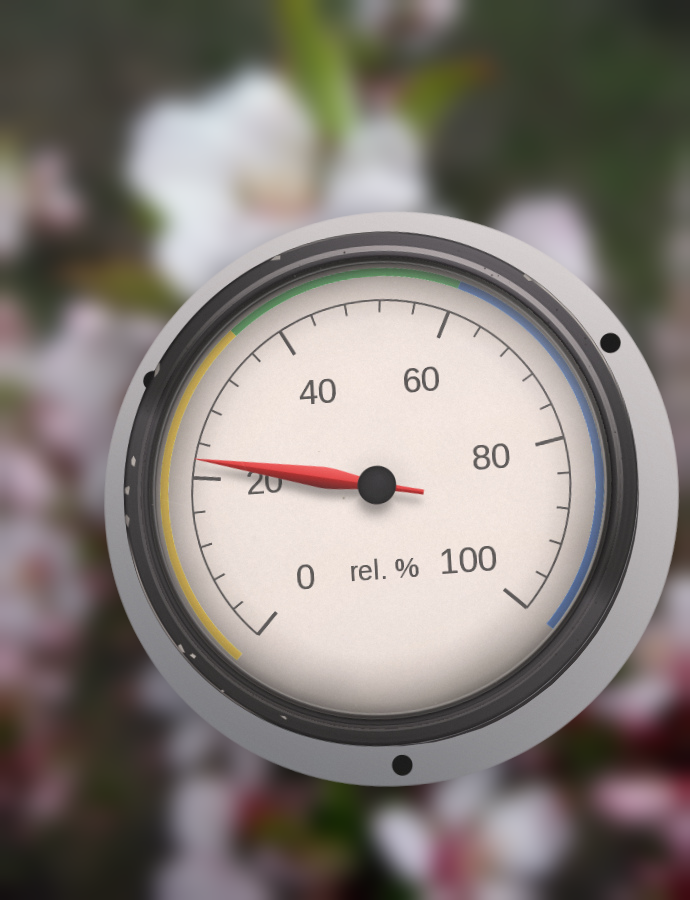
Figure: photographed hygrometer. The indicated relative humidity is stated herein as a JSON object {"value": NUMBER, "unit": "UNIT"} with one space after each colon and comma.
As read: {"value": 22, "unit": "%"}
